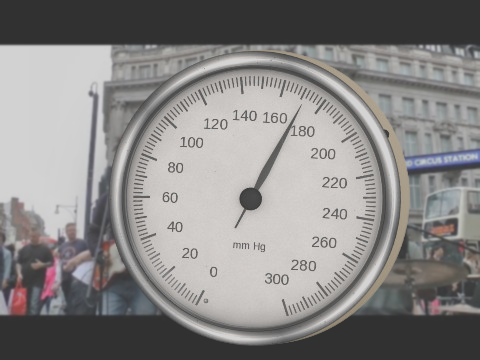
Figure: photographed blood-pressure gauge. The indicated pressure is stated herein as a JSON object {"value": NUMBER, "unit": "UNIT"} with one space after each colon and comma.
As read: {"value": 172, "unit": "mmHg"}
